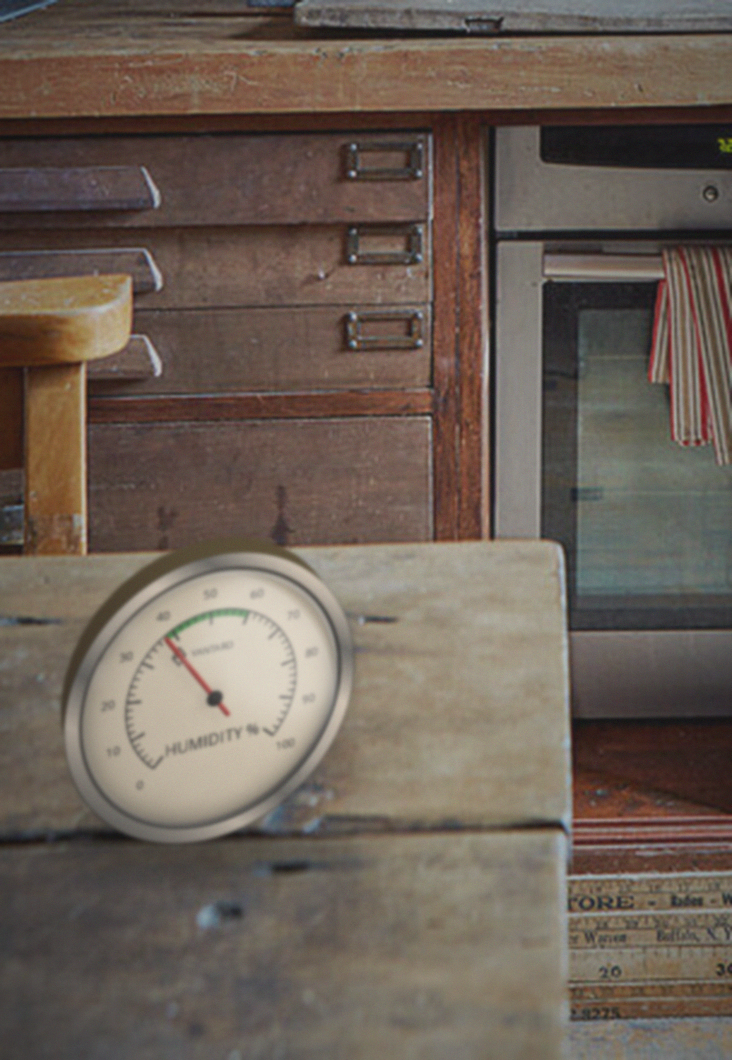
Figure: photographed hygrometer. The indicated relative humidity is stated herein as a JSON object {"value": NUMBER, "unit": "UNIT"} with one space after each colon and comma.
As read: {"value": 38, "unit": "%"}
